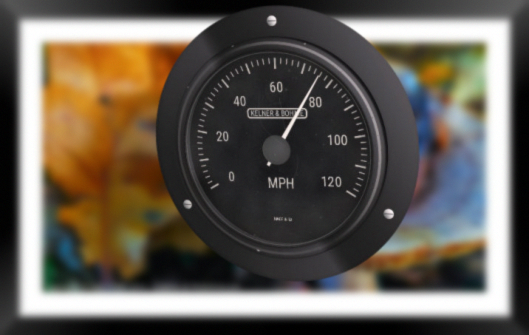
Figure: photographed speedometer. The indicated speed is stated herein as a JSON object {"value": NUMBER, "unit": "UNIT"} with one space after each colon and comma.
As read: {"value": 76, "unit": "mph"}
